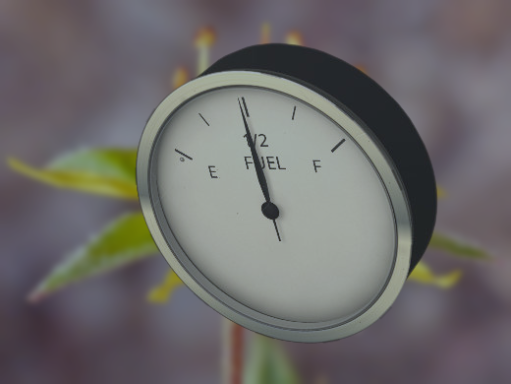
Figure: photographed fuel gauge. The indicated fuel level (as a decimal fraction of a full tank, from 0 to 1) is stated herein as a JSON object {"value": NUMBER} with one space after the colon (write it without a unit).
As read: {"value": 0.5}
